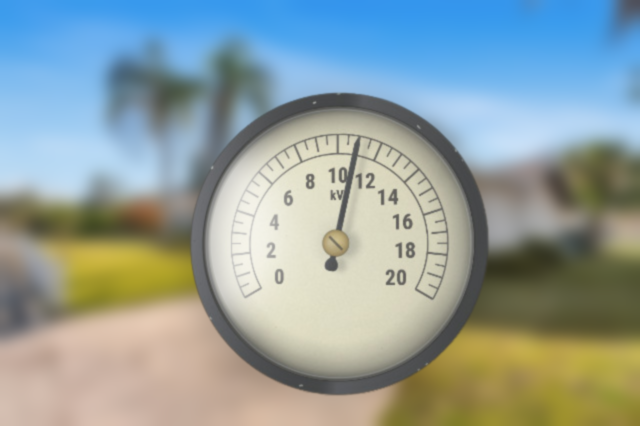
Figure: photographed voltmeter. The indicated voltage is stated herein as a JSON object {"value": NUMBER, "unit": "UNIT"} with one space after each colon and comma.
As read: {"value": 11, "unit": "kV"}
